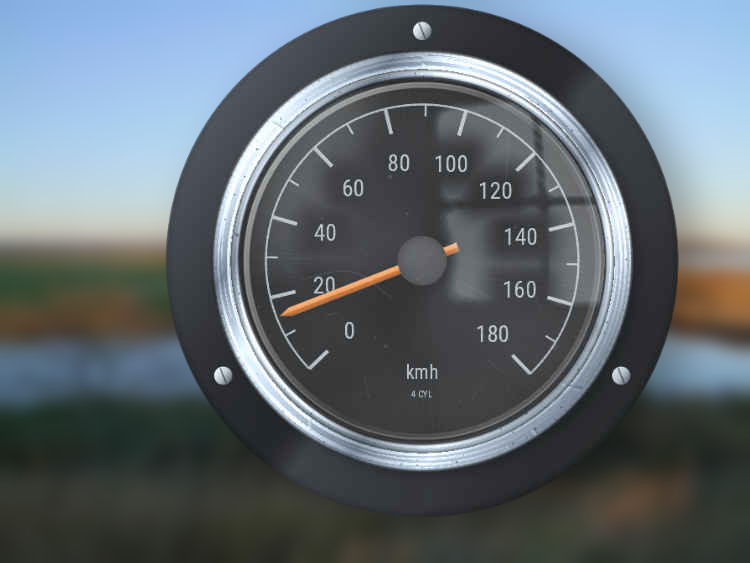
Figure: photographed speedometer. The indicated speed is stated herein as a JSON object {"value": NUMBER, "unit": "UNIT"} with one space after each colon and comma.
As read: {"value": 15, "unit": "km/h"}
